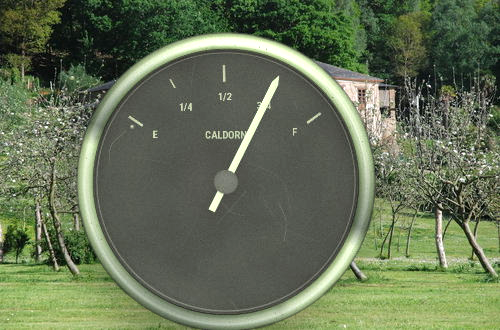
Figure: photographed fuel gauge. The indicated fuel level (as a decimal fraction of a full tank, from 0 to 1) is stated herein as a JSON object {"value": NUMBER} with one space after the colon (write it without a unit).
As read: {"value": 0.75}
